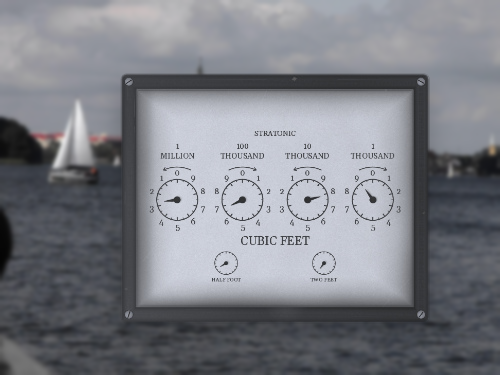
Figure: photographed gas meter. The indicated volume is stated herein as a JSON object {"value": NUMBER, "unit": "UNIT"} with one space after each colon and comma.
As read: {"value": 267900, "unit": "ft³"}
